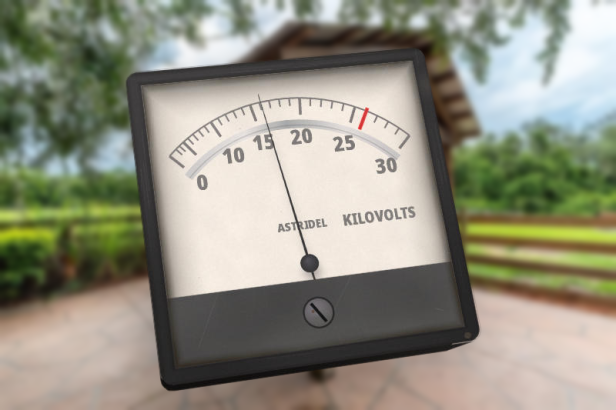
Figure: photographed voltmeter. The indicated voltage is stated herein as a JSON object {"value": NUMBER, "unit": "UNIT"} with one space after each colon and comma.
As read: {"value": 16, "unit": "kV"}
